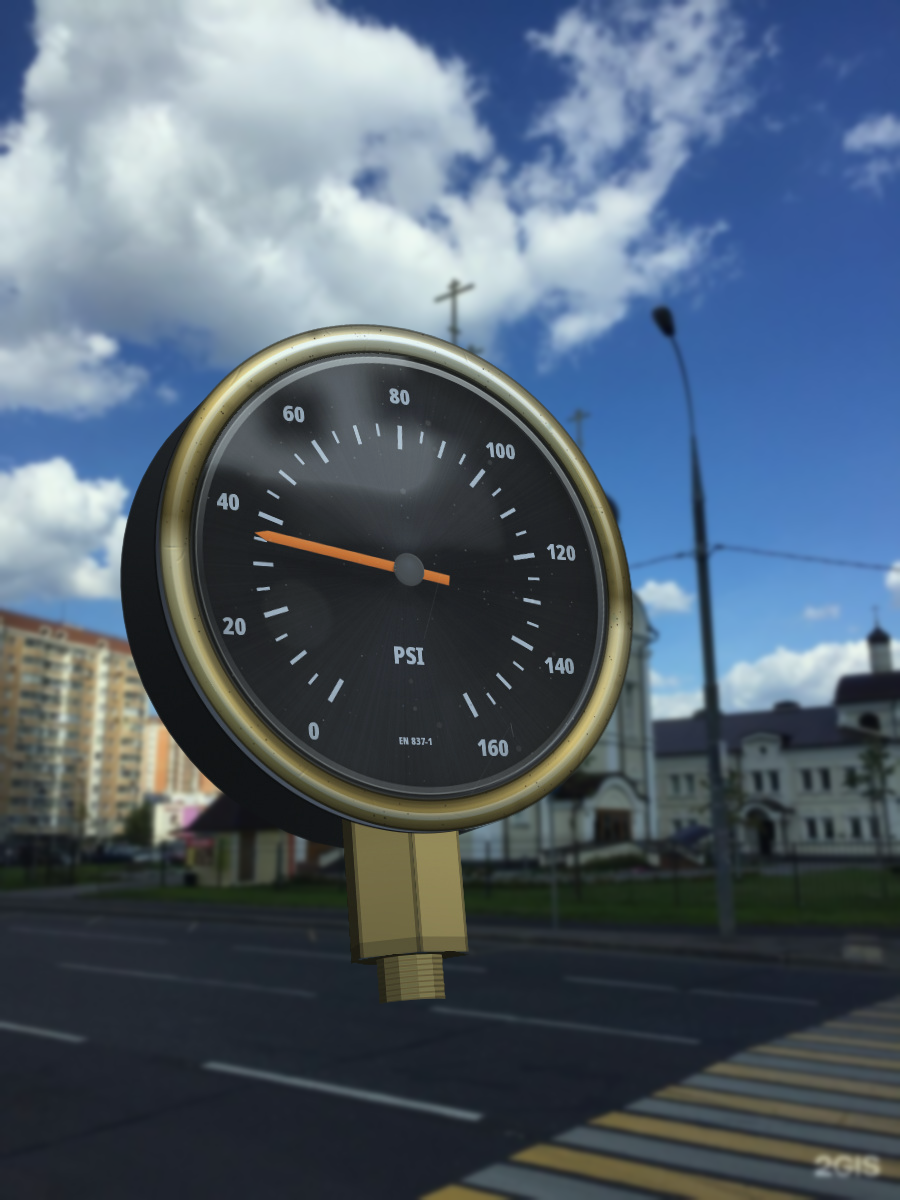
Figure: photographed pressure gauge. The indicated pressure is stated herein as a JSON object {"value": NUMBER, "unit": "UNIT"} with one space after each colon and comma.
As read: {"value": 35, "unit": "psi"}
